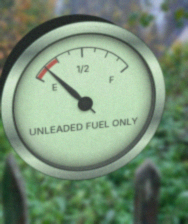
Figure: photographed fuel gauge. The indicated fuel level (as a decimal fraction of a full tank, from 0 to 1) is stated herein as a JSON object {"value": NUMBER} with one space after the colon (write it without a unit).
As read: {"value": 0.125}
